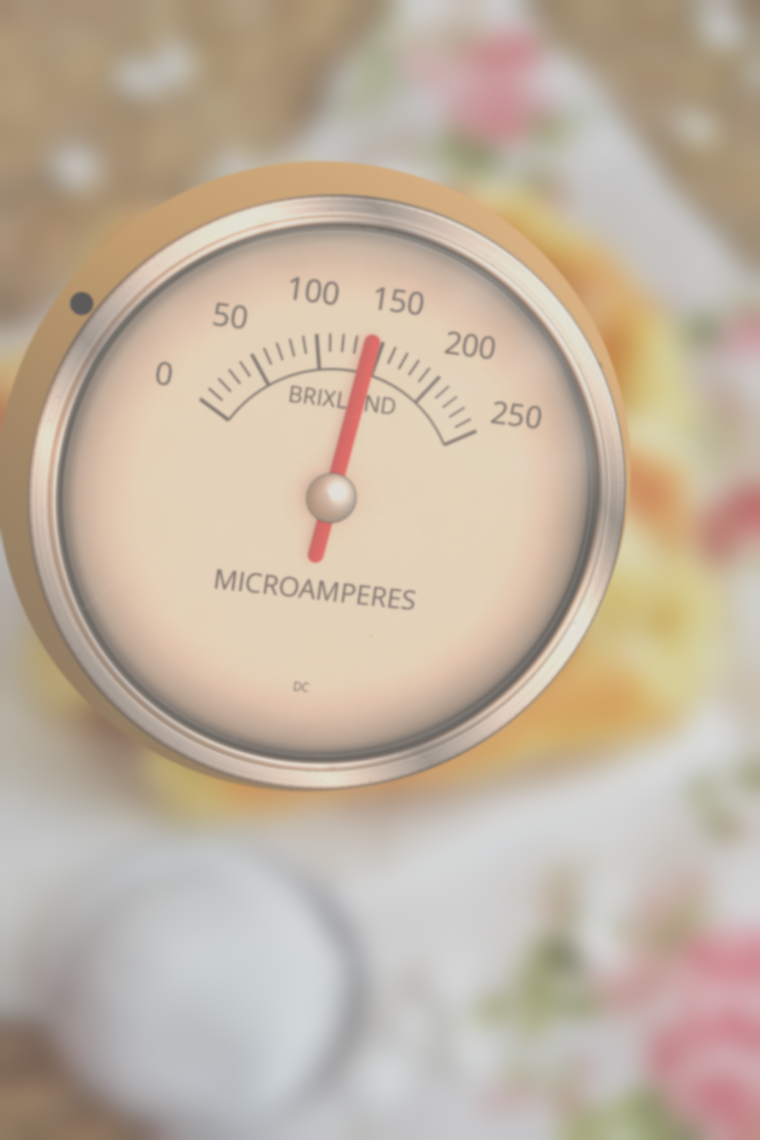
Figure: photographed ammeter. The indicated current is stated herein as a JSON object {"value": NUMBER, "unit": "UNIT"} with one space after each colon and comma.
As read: {"value": 140, "unit": "µA"}
